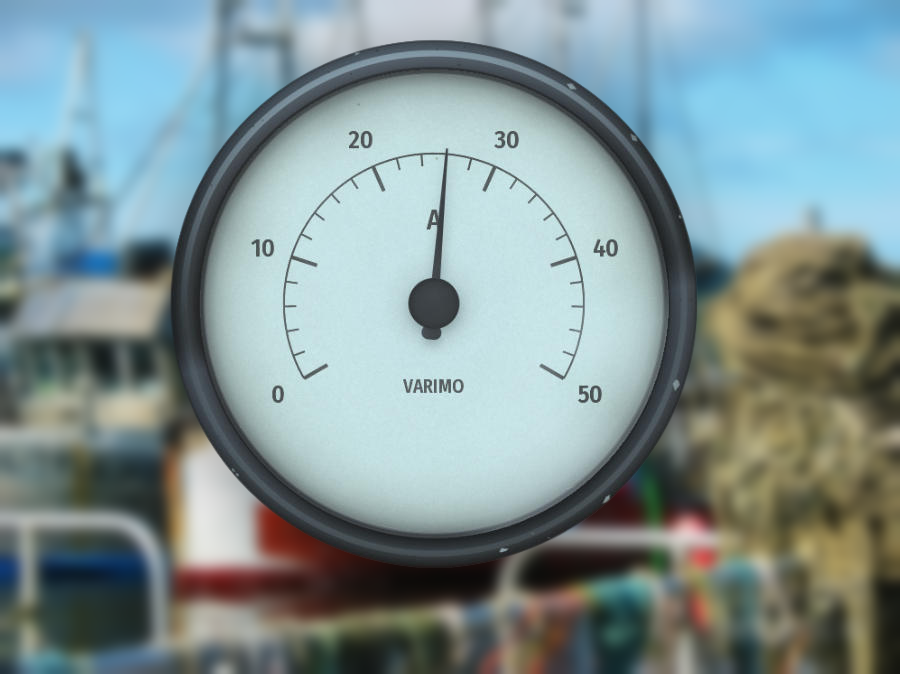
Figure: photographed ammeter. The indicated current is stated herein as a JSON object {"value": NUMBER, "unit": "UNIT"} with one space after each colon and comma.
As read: {"value": 26, "unit": "A"}
